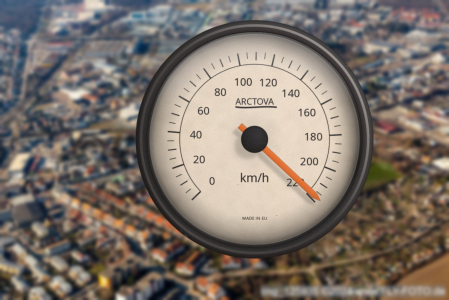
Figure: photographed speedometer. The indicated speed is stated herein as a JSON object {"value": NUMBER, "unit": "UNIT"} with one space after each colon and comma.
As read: {"value": 217.5, "unit": "km/h"}
